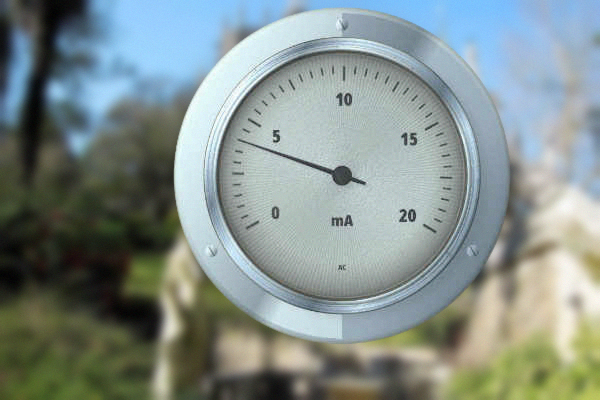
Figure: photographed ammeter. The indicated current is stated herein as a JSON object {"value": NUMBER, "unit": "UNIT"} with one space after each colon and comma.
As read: {"value": 4, "unit": "mA"}
